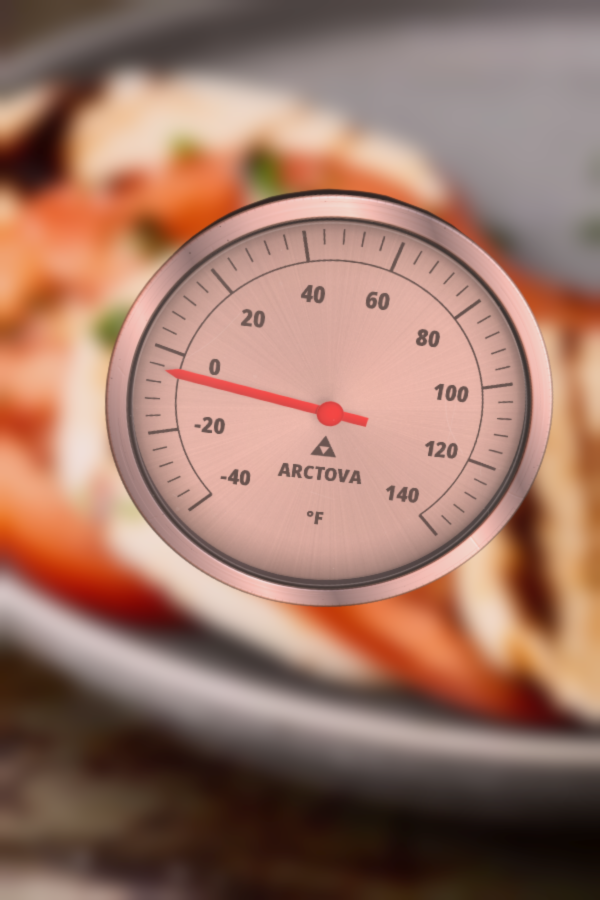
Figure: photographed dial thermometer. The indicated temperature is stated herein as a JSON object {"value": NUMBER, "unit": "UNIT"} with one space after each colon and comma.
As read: {"value": -4, "unit": "°F"}
